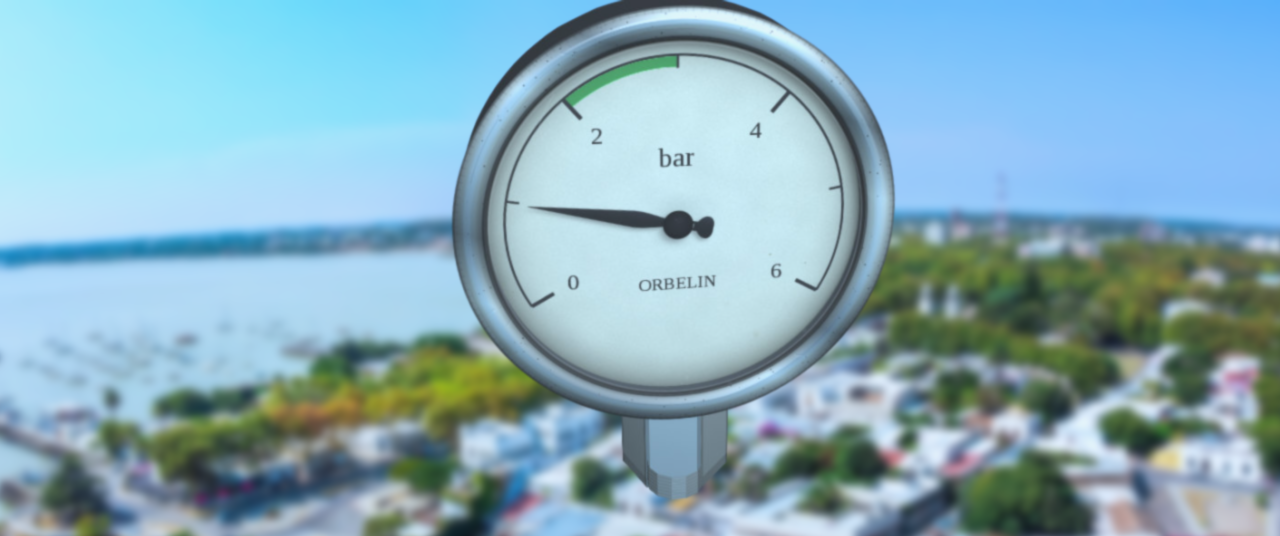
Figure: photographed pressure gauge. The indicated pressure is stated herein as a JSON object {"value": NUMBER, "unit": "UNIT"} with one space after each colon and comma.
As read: {"value": 1, "unit": "bar"}
